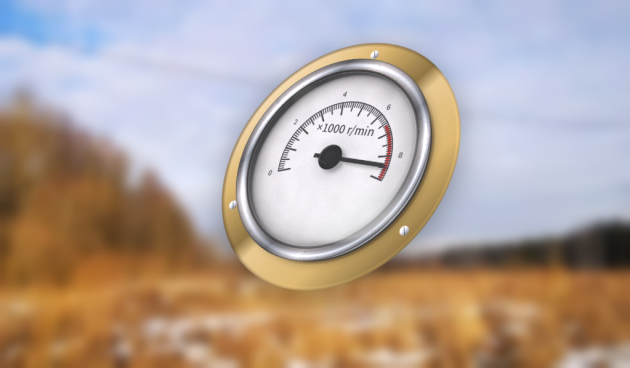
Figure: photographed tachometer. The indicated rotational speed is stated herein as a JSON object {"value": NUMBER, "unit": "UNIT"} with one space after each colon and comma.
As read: {"value": 8500, "unit": "rpm"}
